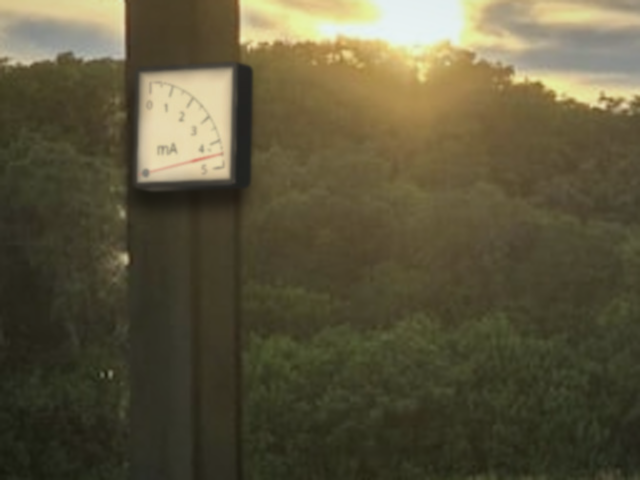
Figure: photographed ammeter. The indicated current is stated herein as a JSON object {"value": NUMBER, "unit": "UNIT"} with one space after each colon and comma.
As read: {"value": 4.5, "unit": "mA"}
